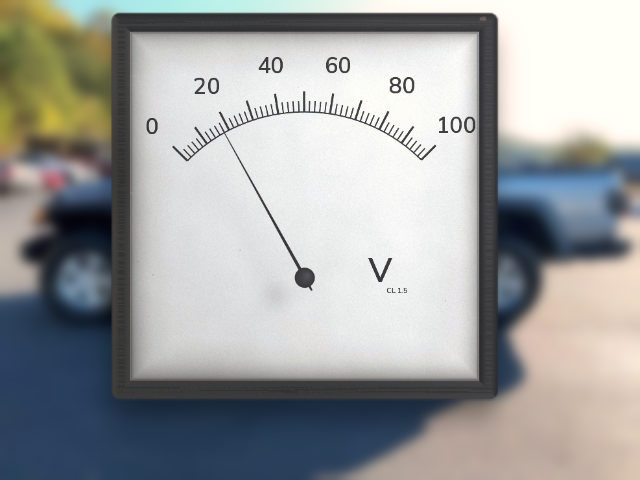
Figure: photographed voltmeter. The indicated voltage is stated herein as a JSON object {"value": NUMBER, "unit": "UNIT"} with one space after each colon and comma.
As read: {"value": 18, "unit": "V"}
